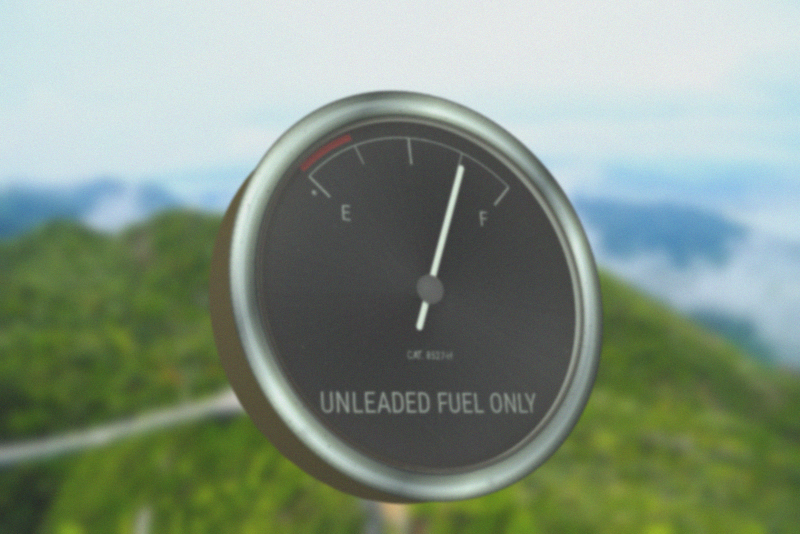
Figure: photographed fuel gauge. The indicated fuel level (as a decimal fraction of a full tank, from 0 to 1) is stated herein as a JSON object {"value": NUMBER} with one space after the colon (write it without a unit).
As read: {"value": 0.75}
